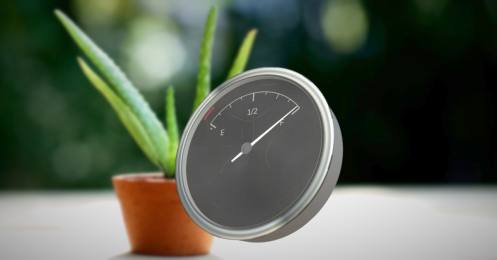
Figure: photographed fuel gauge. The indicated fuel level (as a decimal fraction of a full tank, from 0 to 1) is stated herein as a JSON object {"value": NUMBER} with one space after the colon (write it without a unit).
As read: {"value": 1}
